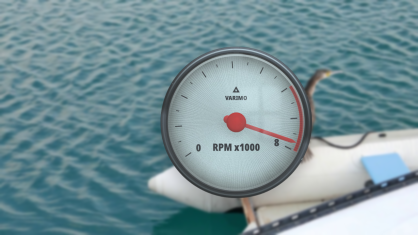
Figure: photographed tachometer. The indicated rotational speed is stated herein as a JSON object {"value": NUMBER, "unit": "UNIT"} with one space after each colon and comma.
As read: {"value": 7750, "unit": "rpm"}
